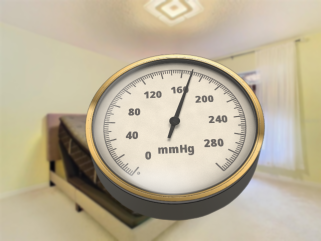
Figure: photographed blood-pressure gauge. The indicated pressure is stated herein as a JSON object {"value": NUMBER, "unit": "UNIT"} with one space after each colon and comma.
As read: {"value": 170, "unit": "mmHg"}
